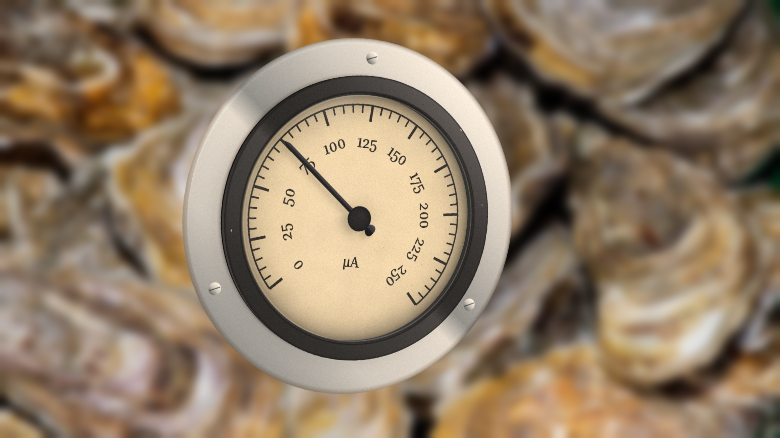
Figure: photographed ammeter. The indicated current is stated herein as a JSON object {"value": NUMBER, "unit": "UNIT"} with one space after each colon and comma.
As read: {"value": 75, "unit": "µA"}
